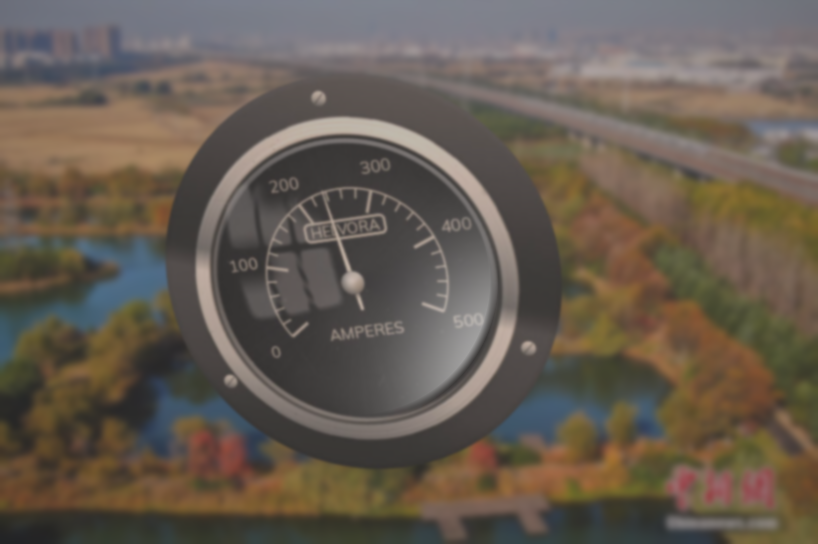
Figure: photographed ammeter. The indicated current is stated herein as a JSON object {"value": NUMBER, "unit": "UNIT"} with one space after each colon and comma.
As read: {"value": 240, "unit": "A"}
